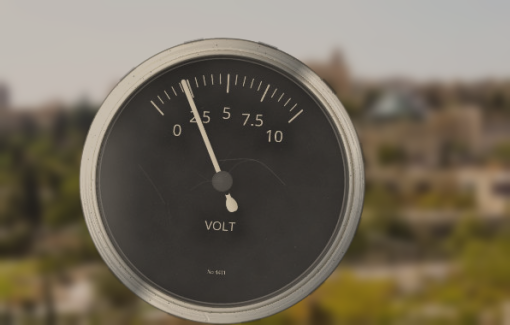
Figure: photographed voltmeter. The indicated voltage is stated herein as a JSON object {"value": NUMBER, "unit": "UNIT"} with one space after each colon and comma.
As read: {"value": 2.25, "unit": "V"}
